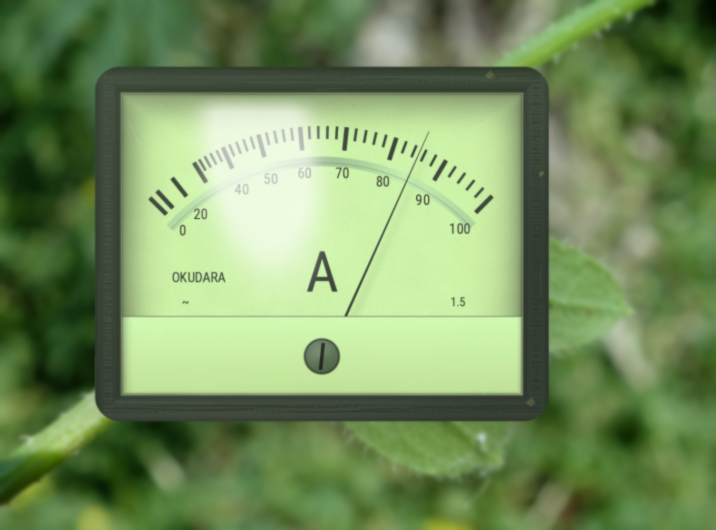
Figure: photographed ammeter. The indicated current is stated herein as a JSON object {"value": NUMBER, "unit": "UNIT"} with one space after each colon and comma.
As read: {"value": 85, "unit": "A"}
